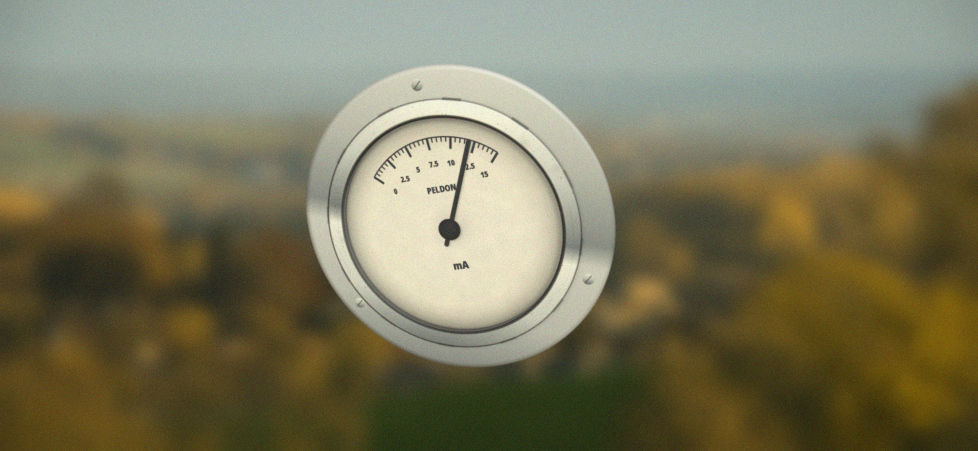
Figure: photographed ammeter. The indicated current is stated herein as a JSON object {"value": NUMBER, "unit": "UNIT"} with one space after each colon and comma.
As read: {"value": 12, "unit": "mA"}
